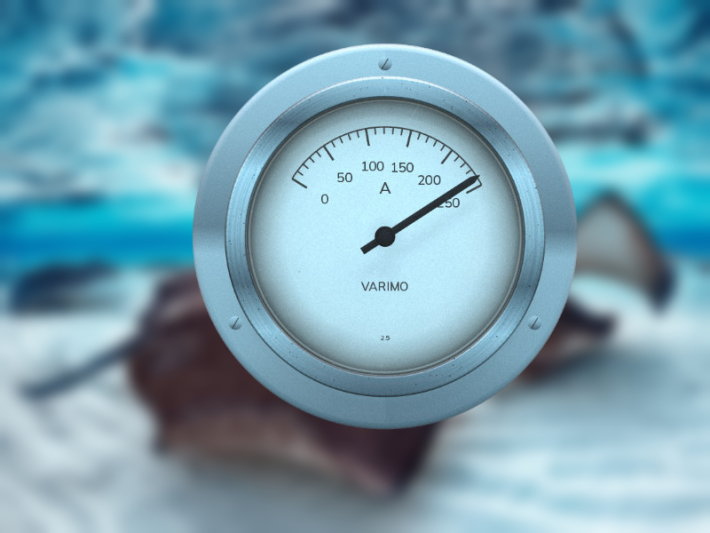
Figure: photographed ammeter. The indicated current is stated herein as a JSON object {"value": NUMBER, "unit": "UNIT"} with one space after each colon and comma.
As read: {"value": 240, "unit": "A"}
